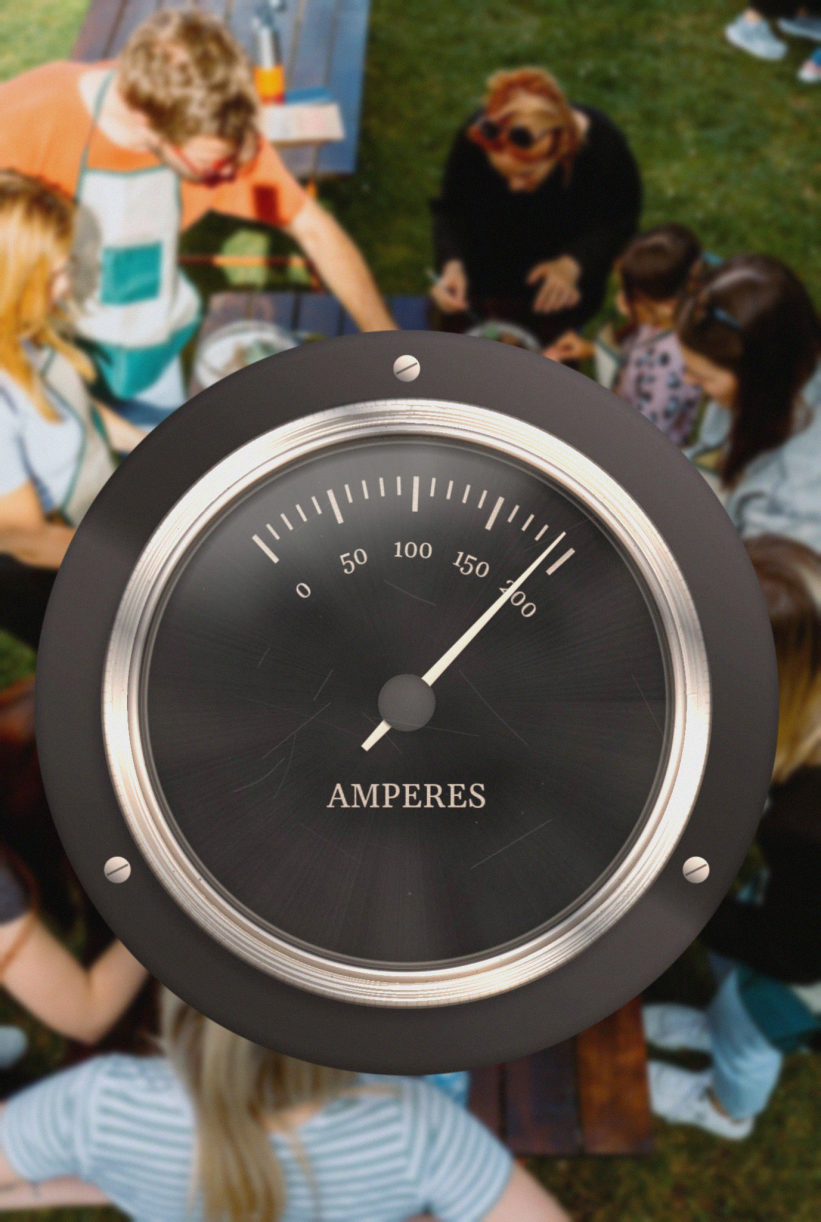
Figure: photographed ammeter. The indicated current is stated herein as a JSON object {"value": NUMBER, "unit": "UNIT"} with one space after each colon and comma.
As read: {"value": 190, "unit": "A"}
